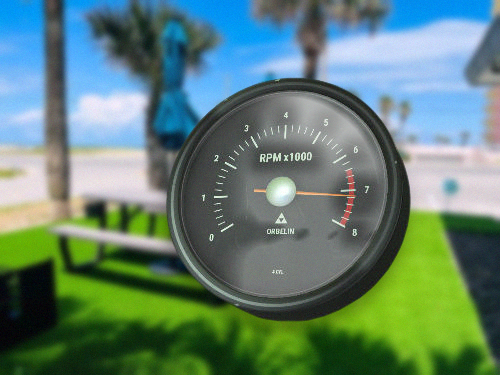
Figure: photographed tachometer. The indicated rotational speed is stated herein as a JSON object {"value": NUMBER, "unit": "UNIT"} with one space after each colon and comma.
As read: {"value": 7200, "unit": "rpm"}
